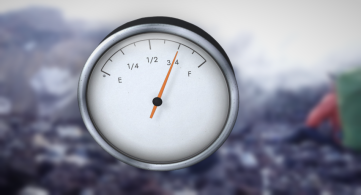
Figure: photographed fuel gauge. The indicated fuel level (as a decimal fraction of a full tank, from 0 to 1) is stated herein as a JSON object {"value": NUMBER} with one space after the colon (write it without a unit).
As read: {"value": 0.75}
